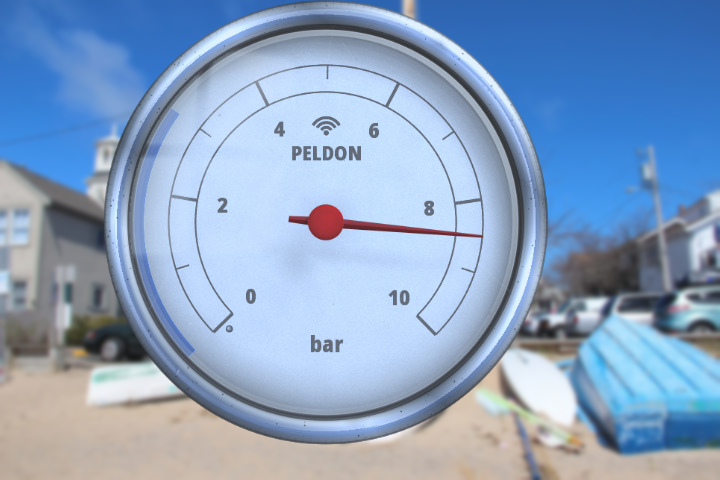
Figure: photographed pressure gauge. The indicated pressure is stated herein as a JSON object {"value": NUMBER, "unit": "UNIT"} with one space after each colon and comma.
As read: {"value": 8.5, "unit": "bar"}
